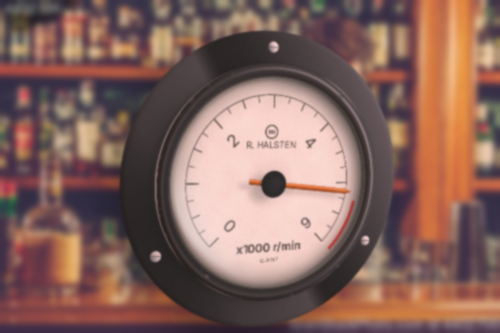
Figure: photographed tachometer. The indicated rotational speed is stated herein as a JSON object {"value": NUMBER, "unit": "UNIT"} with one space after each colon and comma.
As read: {"value": 5125, "unit": "rpm"}
